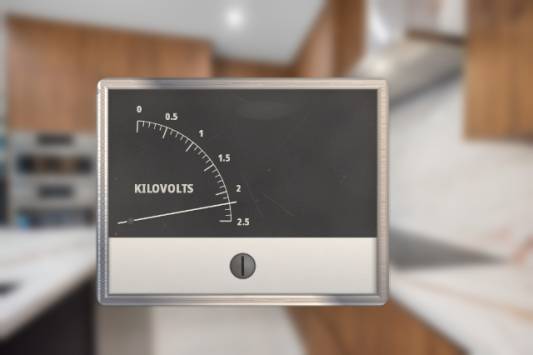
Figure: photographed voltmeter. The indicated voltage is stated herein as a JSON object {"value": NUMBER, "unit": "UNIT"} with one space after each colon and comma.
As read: {"value": 2.2, "unit": "kV"}
